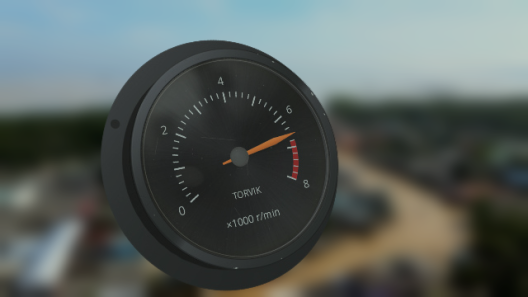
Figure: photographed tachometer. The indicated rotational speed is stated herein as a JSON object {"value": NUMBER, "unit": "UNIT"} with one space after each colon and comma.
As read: {"value": 6600, "unit": "rpm"}
